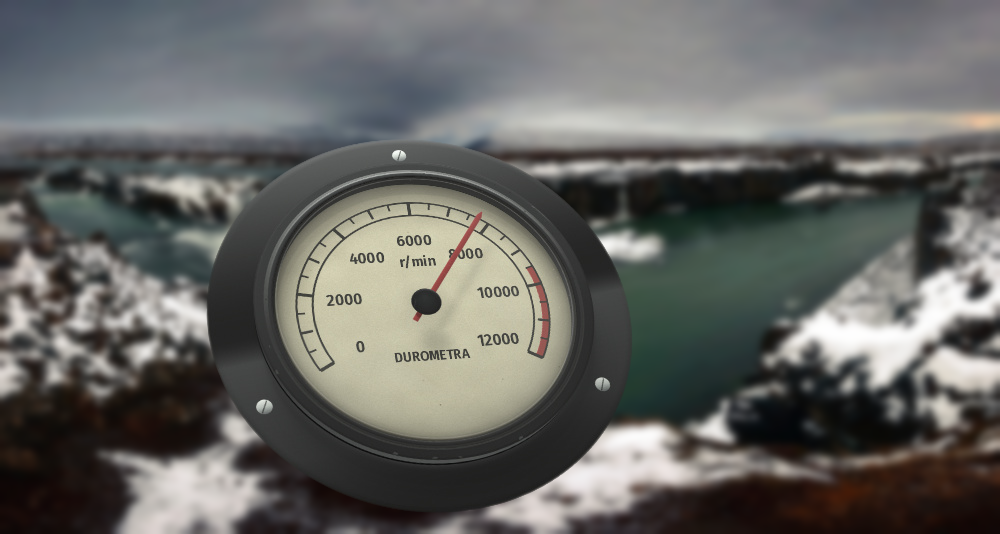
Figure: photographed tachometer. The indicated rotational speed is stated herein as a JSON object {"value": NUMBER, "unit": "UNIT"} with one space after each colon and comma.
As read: {"value": 7750, "unit": "rpm"}
